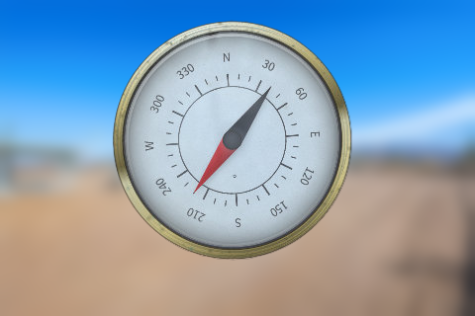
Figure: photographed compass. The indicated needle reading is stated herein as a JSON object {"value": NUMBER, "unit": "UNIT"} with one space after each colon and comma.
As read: {"value": 220, "unit": "°"}
